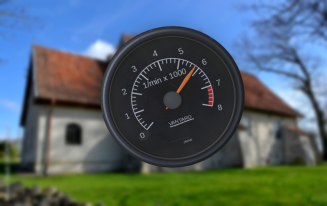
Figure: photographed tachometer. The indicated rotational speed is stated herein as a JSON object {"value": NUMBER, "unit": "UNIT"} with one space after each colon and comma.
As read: {"value": 5800, "unit": "rpm"}
